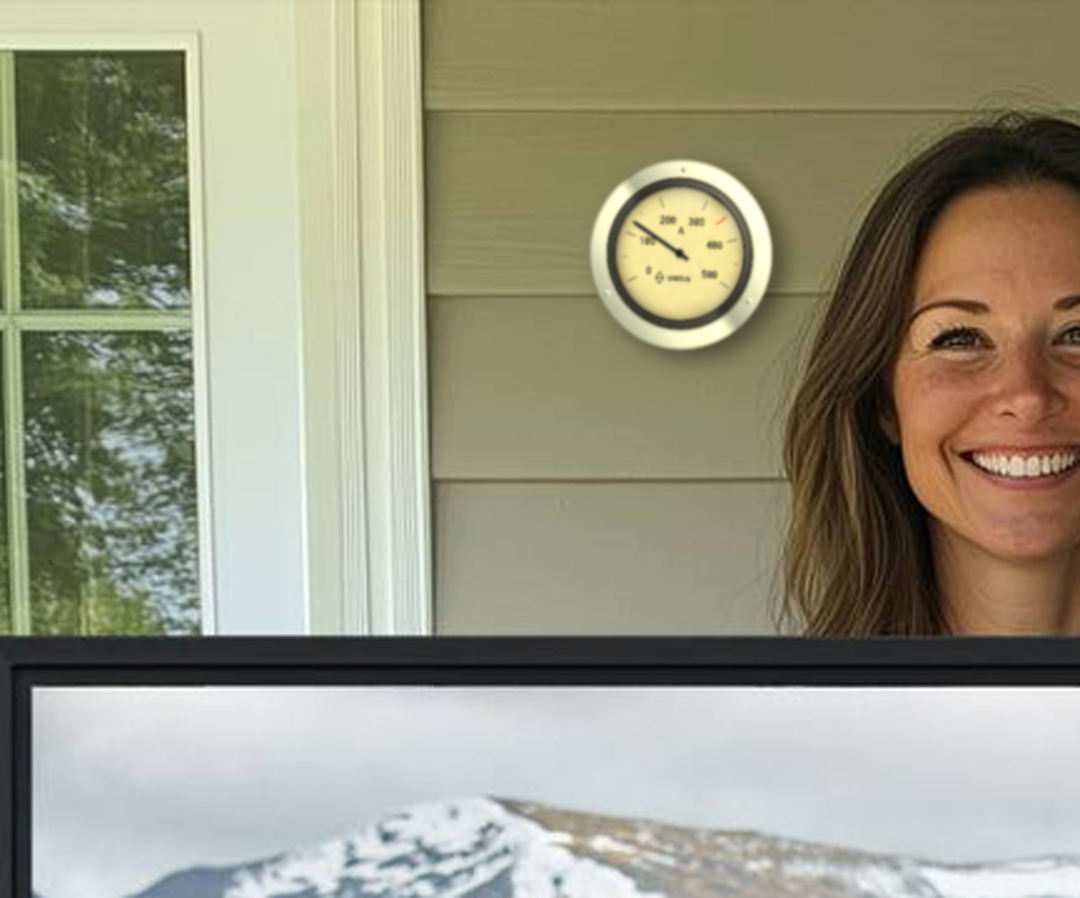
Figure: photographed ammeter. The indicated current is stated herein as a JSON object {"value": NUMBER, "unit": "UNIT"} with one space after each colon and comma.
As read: {"value": 125, "unit": "A"}
